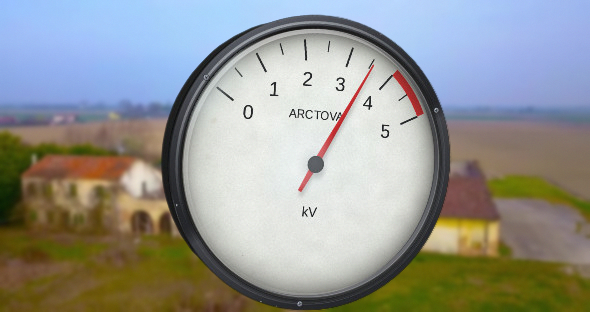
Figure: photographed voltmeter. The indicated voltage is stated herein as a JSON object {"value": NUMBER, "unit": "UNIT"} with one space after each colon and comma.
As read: {"value": 3.5, "unit": "kV"}
